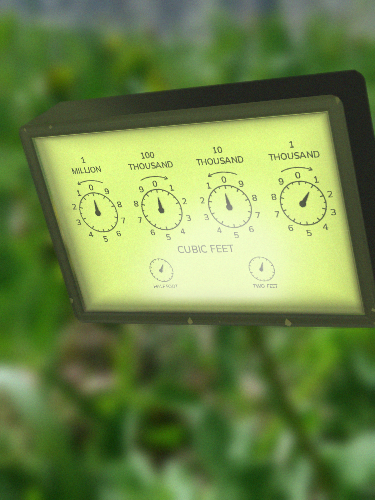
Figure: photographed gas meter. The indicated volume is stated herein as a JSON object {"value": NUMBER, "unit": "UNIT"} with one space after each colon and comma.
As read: {"value": 100, "unit": "ft³"}
